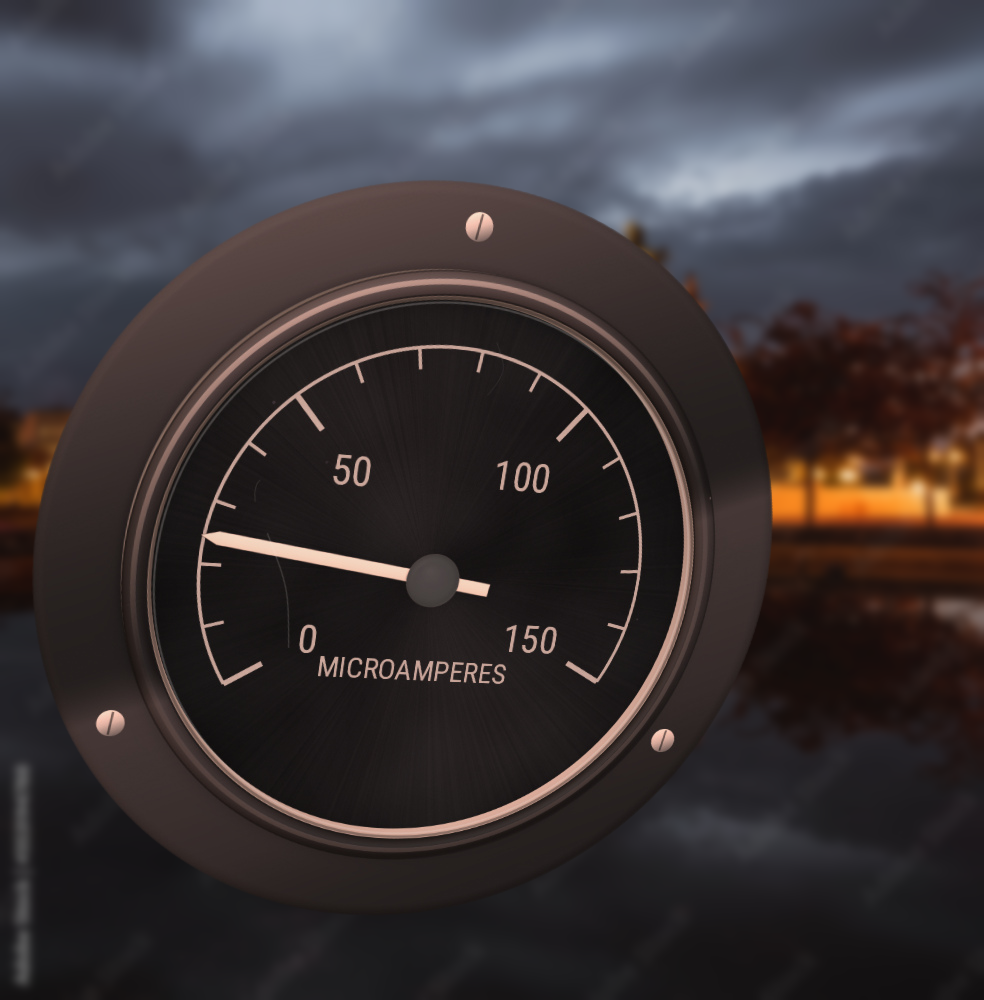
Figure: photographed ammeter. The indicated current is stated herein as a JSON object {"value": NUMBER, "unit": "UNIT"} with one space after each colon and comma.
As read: {"value": 25, "unit": "µA"}
